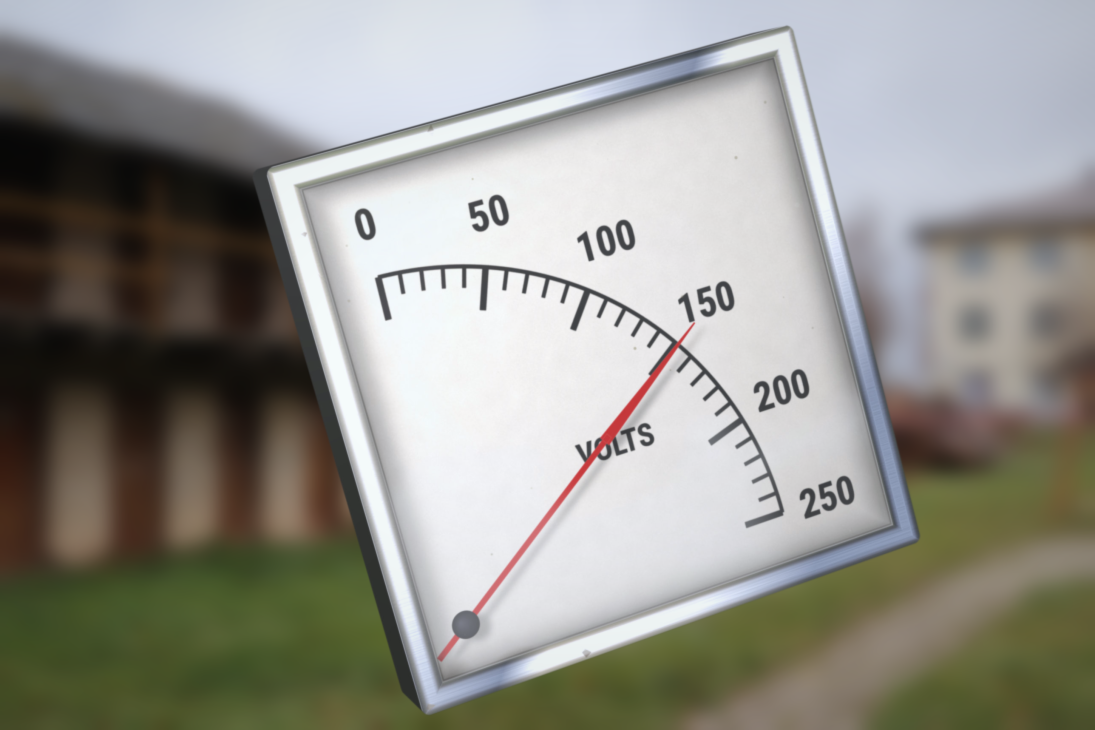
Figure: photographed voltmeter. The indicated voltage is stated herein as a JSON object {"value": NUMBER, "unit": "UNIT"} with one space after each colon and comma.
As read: {"value": 150, "unit": "V"}
